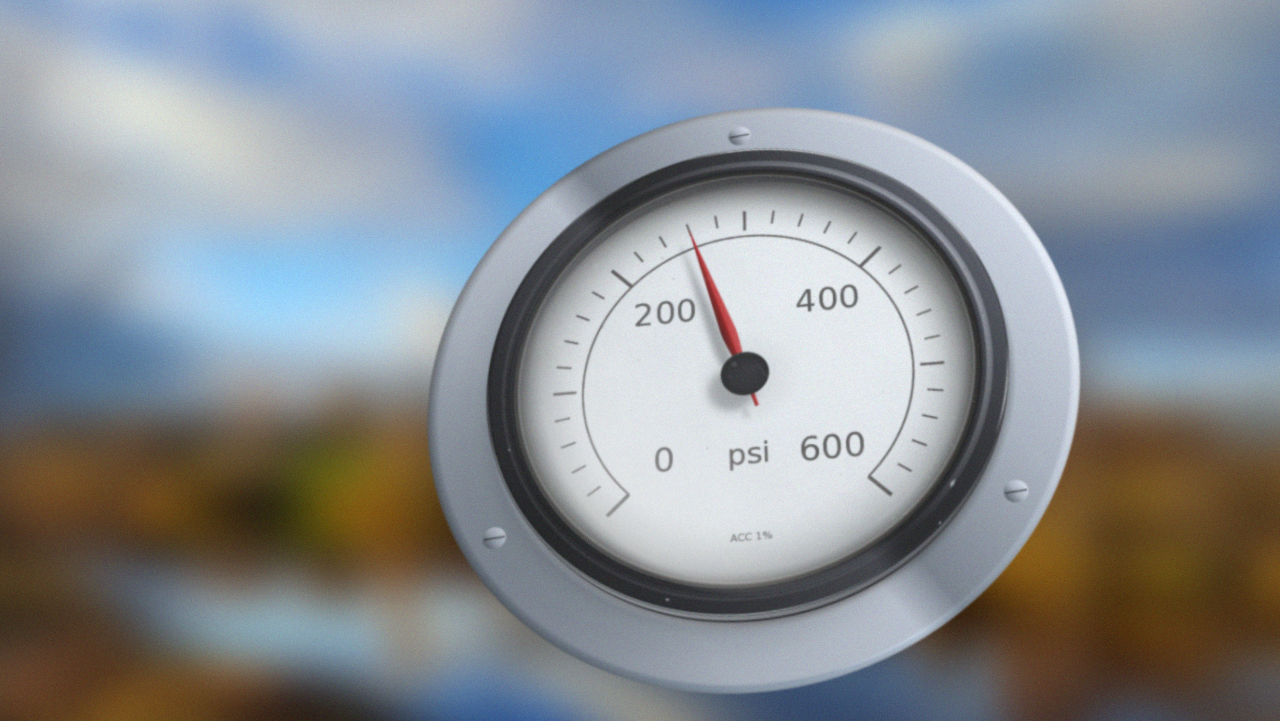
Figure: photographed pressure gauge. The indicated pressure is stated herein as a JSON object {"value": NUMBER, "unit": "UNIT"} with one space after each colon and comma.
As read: {"value": 260, "unit": "psi"}
